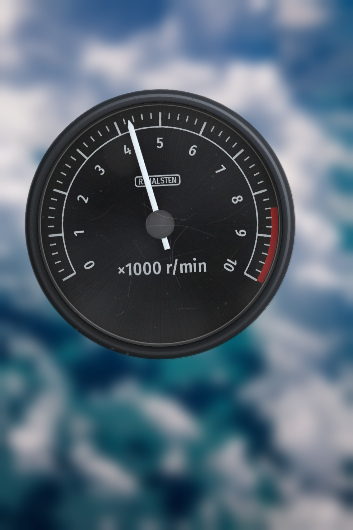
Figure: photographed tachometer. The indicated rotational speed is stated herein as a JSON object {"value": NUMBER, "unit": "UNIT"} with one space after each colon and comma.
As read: {"value": 4300, "unit": "rpm"}
